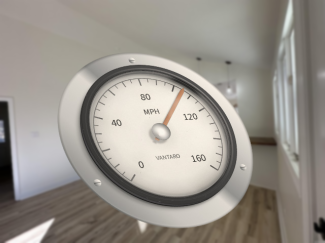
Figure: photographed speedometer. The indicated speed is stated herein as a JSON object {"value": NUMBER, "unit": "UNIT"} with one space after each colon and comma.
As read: {"value": 105, "unit": "mph"}
